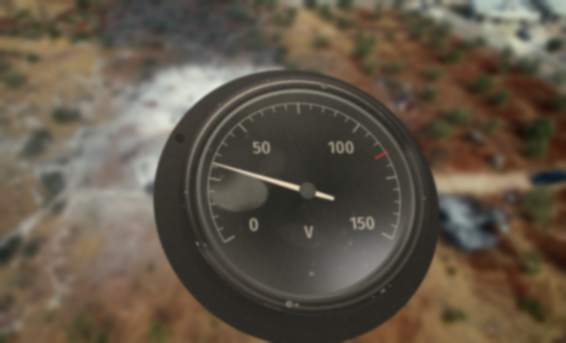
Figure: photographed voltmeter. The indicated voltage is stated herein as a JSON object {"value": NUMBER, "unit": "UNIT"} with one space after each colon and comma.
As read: {"value": 30, "unit": "V"}
